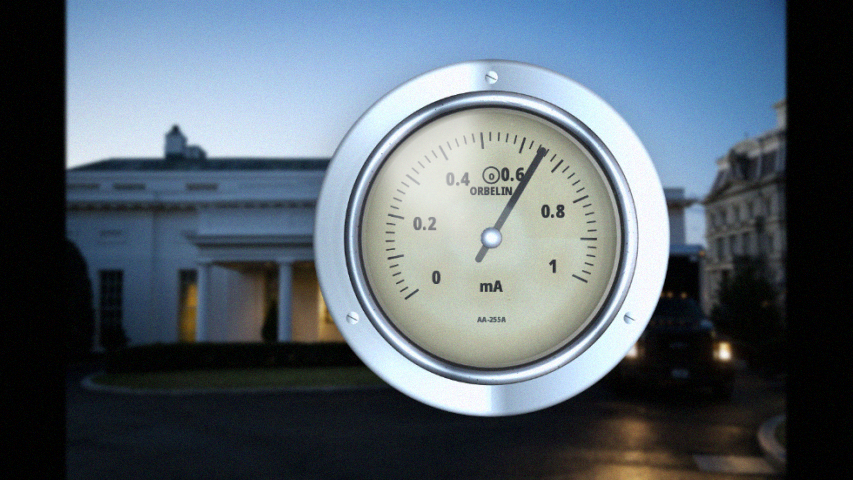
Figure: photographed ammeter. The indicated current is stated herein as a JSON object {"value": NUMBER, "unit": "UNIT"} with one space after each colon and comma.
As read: {"value": 0.65, "unit": "mA"}
